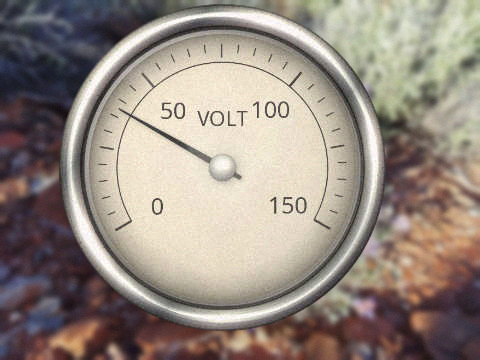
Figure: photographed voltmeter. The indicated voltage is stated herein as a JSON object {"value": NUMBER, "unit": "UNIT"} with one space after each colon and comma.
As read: {"value": 37.5, "unit": "V"}
